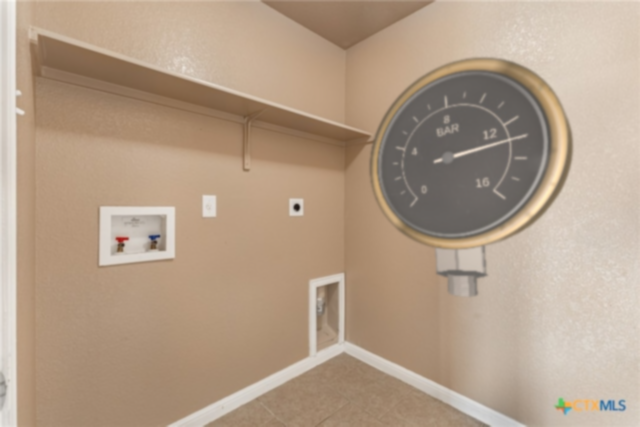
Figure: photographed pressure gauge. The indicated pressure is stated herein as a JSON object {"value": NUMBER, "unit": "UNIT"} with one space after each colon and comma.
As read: {"value": 13, "unit": "bar"}
